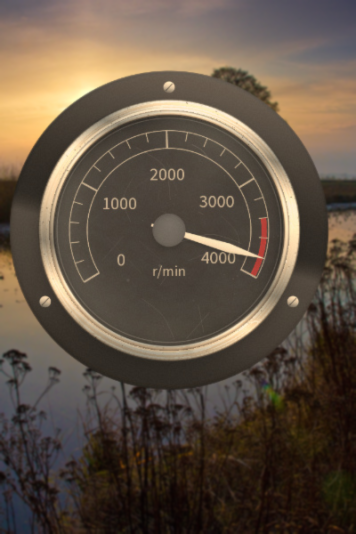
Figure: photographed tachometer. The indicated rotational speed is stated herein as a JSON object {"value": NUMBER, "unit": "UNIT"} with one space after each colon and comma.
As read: {"value": 3800, "unit": "rpm"}
